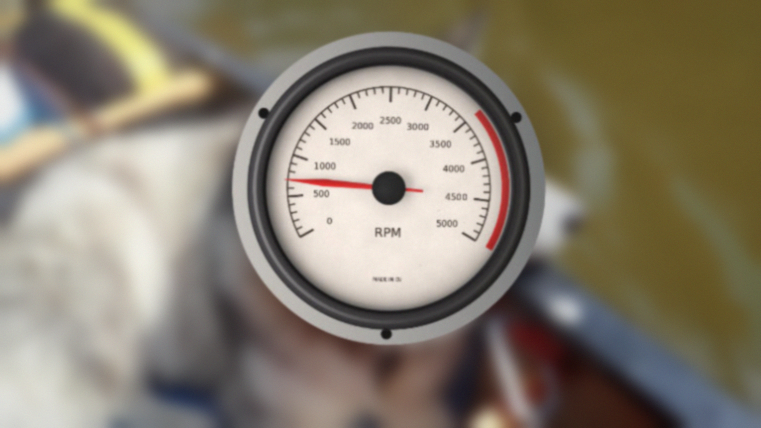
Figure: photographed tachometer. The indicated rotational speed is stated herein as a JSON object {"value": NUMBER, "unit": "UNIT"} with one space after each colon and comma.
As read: {"value": 700, "unit": "rpm"}
